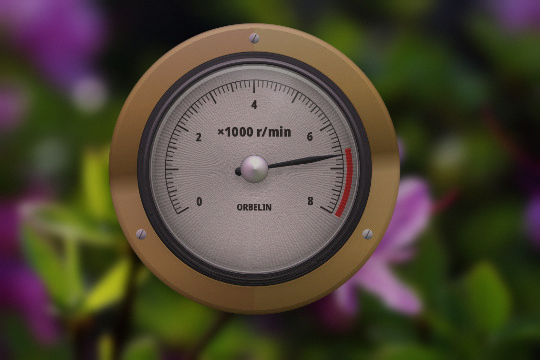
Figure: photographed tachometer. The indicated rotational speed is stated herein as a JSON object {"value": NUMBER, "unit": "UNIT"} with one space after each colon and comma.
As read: {"value": 6700, "unit": "rpm"}
